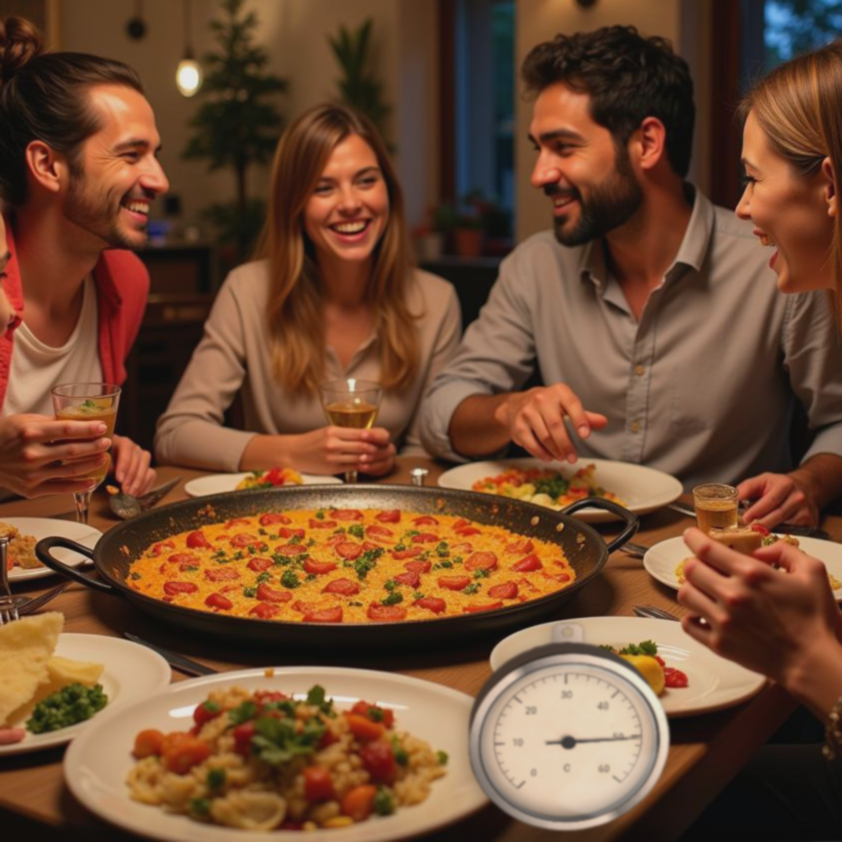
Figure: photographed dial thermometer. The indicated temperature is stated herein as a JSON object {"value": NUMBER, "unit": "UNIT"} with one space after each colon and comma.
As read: {"value": 50, "unit": "°C"}
